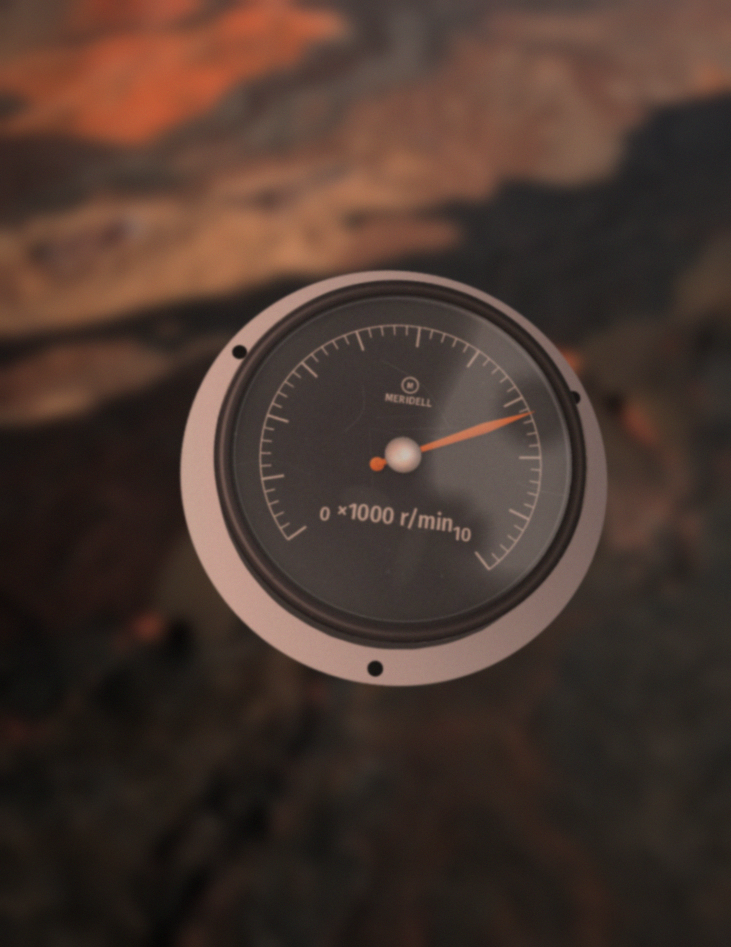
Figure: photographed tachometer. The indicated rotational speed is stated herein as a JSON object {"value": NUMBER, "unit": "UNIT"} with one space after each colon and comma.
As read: {"value": 7300, "unit": "rpm"}
